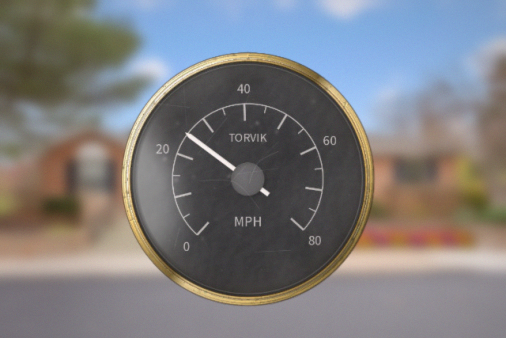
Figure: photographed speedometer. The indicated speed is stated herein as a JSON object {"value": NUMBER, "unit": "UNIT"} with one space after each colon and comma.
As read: {"value": 25, "unit": "mph"}
